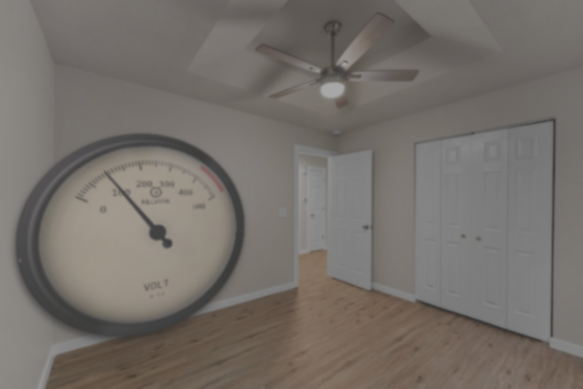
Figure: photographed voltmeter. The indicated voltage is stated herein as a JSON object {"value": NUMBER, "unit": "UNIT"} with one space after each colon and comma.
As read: {"value": 100, "unit": "V"}
